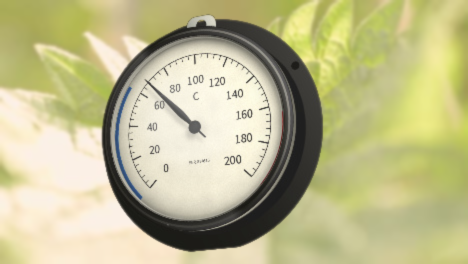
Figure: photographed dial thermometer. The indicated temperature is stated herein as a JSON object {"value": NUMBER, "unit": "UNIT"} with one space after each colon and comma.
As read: {"value": 68, "unit": "°C"}
